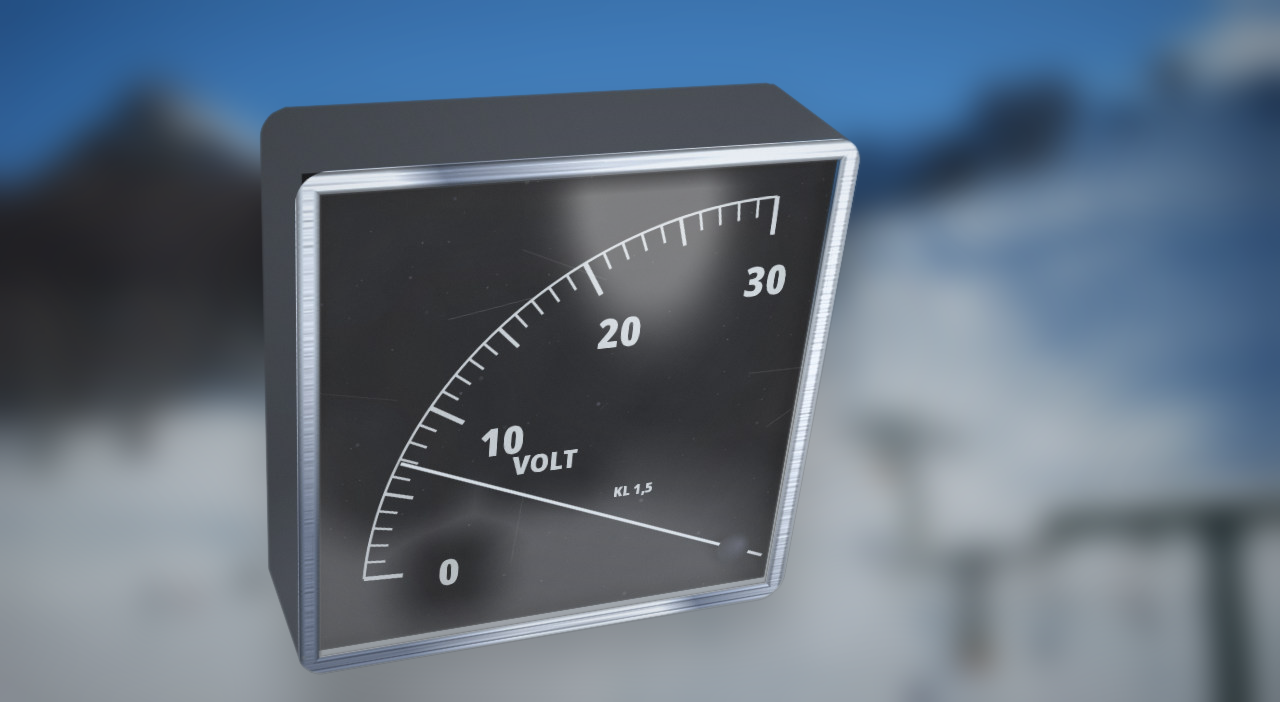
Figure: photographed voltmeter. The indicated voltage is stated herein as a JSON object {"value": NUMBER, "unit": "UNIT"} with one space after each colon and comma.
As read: {"value": 7, "unit": "V"}
